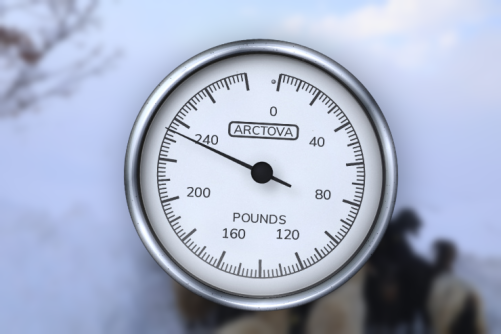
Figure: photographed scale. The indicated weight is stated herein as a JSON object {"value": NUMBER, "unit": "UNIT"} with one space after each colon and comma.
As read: {"value": 234, "unit": "lb"}
